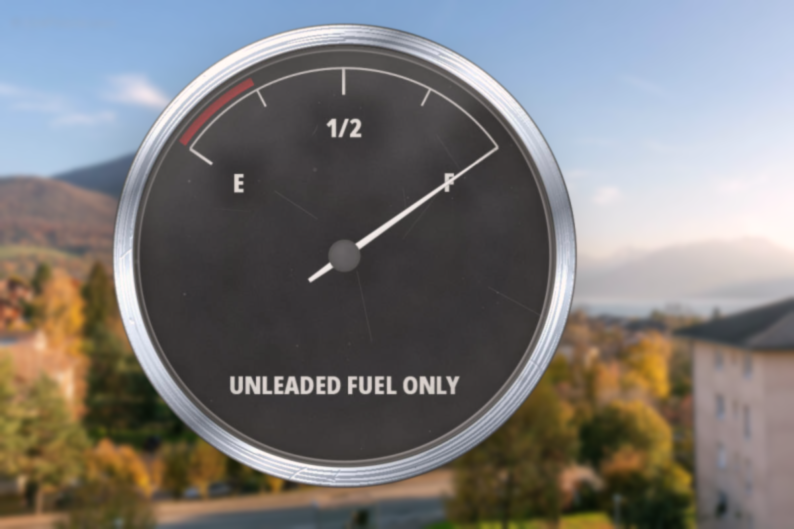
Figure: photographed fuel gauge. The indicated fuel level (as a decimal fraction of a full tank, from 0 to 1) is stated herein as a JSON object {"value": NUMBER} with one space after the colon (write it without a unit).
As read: {"value": 1}
